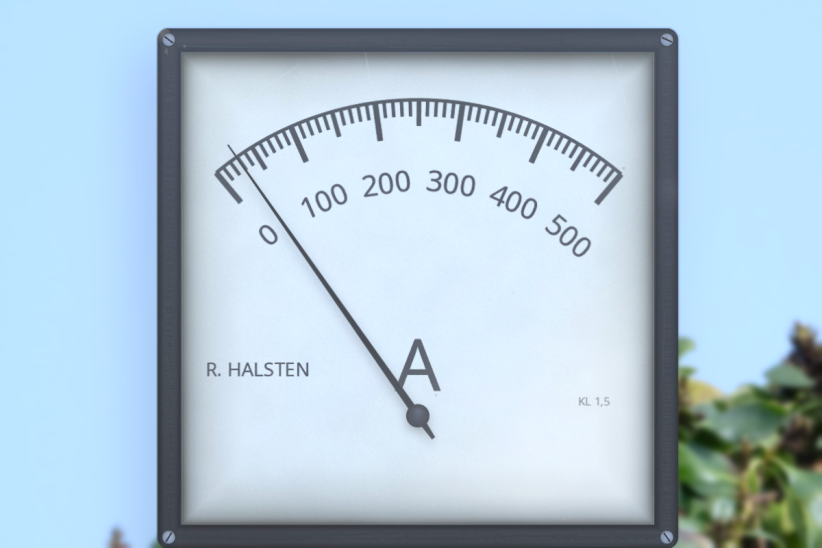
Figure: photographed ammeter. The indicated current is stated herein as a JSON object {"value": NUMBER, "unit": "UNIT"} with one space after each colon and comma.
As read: {"value": 30, "unit": "A"}
